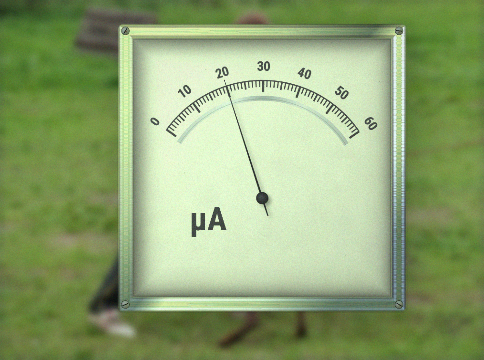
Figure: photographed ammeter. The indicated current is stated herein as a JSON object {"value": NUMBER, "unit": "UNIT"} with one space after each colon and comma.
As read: {"value": 20, "unit": "µA"}
